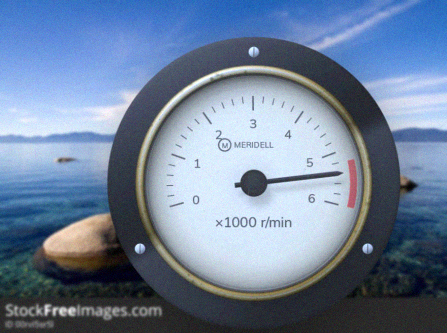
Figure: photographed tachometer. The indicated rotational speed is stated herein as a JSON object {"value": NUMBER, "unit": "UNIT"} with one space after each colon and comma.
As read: {"value": 5400, "unit": "rpm"}
